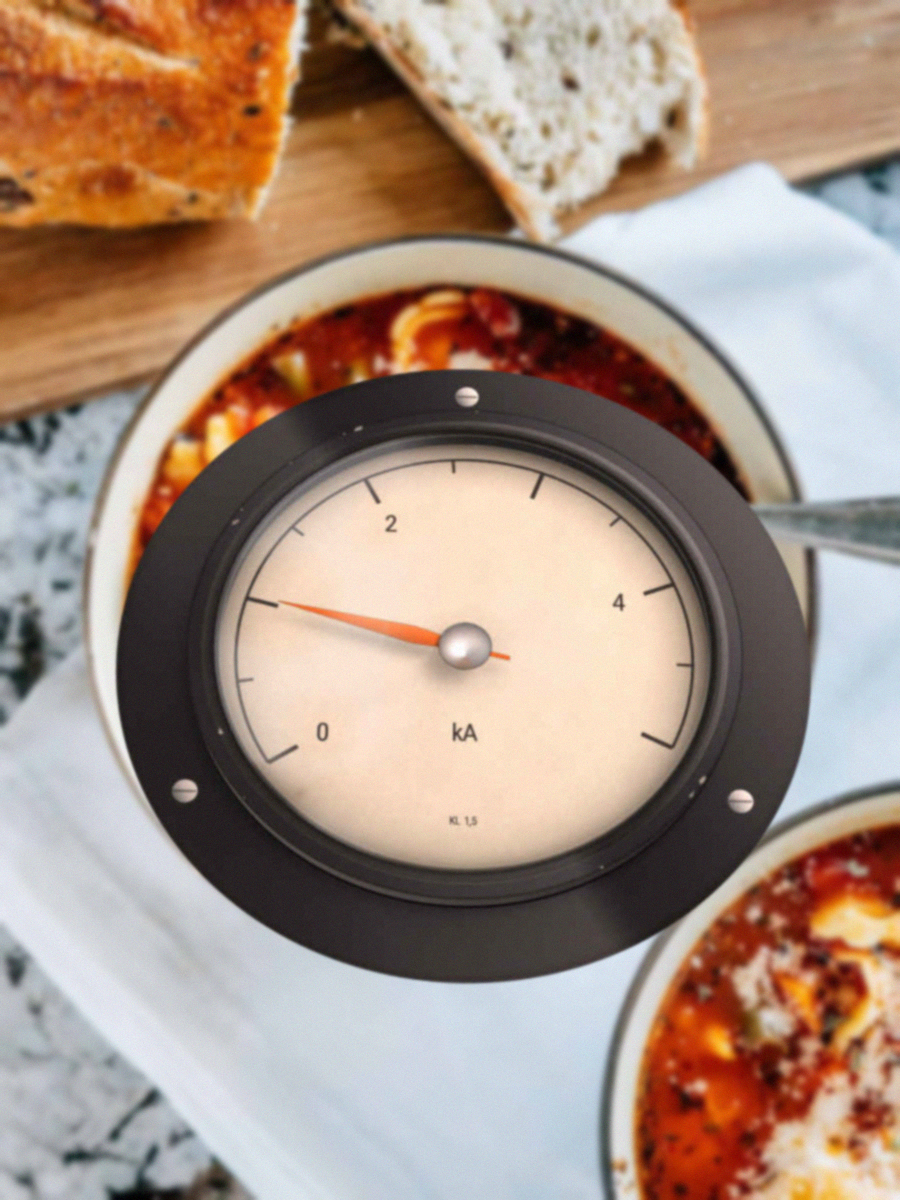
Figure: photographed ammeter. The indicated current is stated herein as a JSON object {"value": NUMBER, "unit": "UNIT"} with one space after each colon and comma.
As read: {"value": 1, "unit": "kA"}
